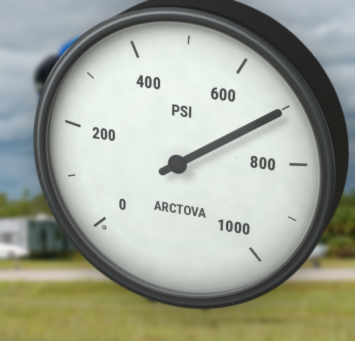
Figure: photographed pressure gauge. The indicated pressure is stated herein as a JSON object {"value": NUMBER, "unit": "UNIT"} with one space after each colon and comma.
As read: {"value": 700, "unit": "psi"}
